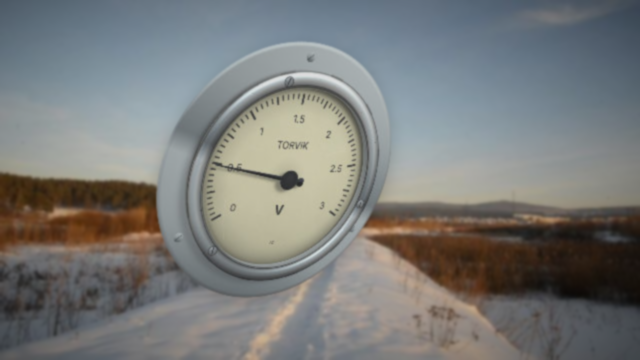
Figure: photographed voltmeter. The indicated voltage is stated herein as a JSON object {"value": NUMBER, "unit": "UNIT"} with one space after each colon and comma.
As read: {"value": 0.5, "unit": "V"}
